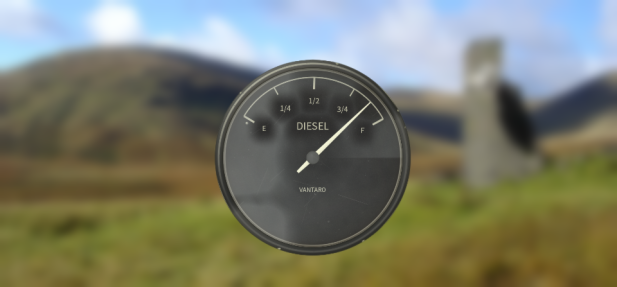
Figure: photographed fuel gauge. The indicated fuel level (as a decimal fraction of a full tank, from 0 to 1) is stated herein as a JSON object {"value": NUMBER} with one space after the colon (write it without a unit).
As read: {"value": 0.875}
